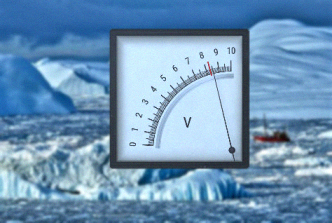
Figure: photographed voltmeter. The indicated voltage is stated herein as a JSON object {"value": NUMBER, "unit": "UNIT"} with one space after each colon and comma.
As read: {"value": 8.5, "unit": "V"}
